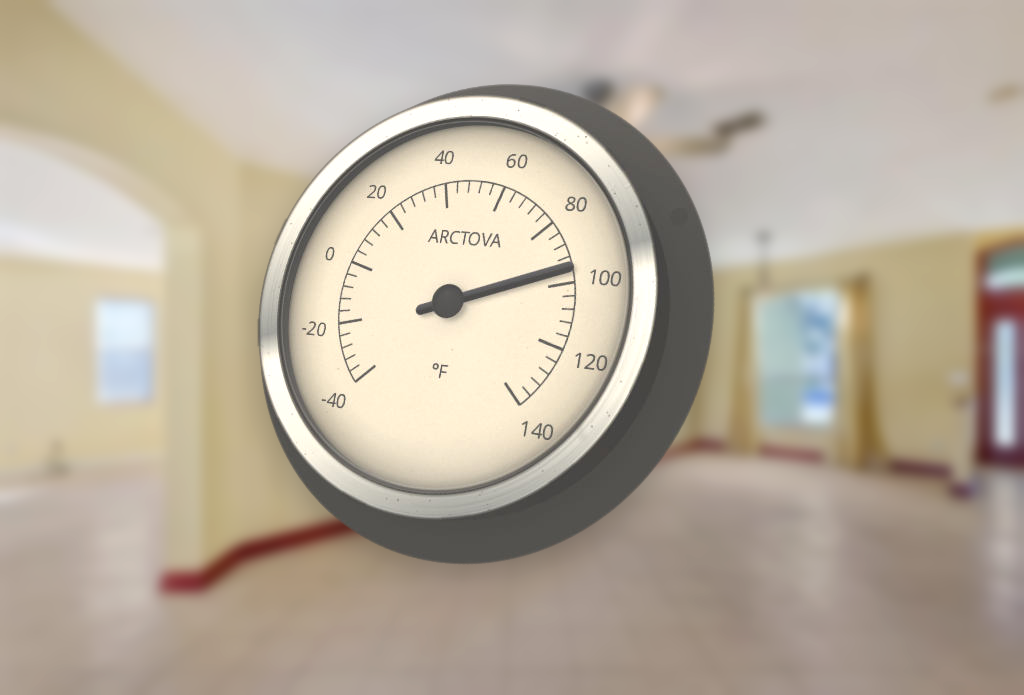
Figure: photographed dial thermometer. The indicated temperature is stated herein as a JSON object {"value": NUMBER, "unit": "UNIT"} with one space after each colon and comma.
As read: {"value": 96, "unit": "°F"}
